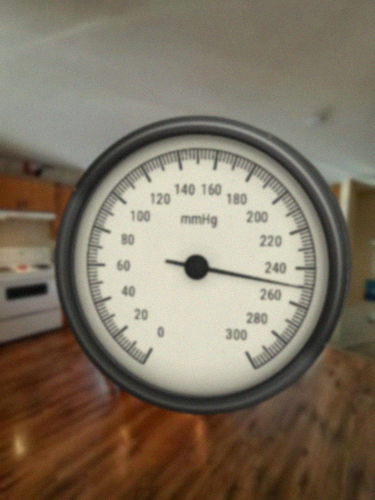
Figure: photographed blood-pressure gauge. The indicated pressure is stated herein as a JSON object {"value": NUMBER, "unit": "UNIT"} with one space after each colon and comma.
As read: {"value": 250, "unit": "mmHg"}
